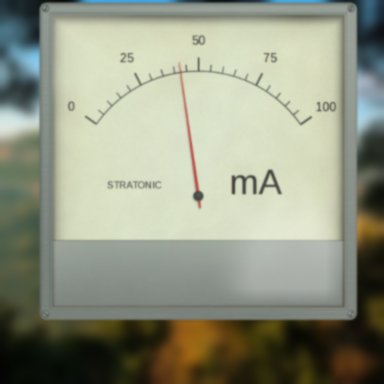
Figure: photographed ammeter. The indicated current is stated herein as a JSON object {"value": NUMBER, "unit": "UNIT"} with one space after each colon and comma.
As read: {"value": 42.5, "unit": "mA"}
